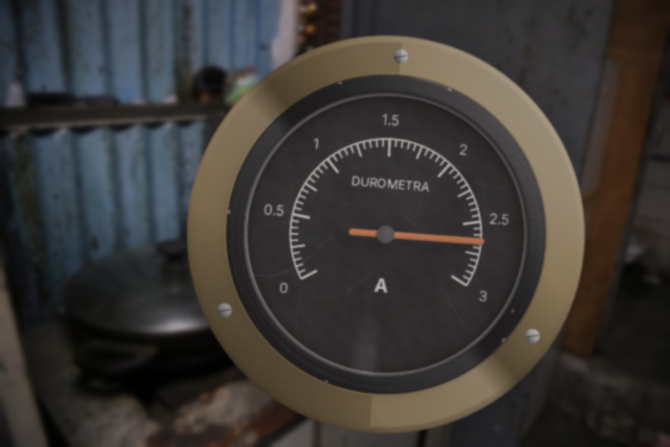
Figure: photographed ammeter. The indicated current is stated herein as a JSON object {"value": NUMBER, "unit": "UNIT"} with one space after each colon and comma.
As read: {"value": 2.65, "unit": "A"}
